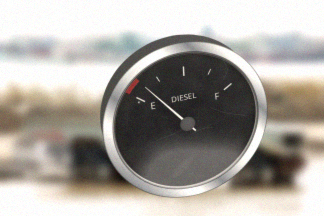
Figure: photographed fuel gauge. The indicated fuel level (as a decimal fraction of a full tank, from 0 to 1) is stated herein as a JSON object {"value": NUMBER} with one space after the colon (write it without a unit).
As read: {"value": 0.125}
